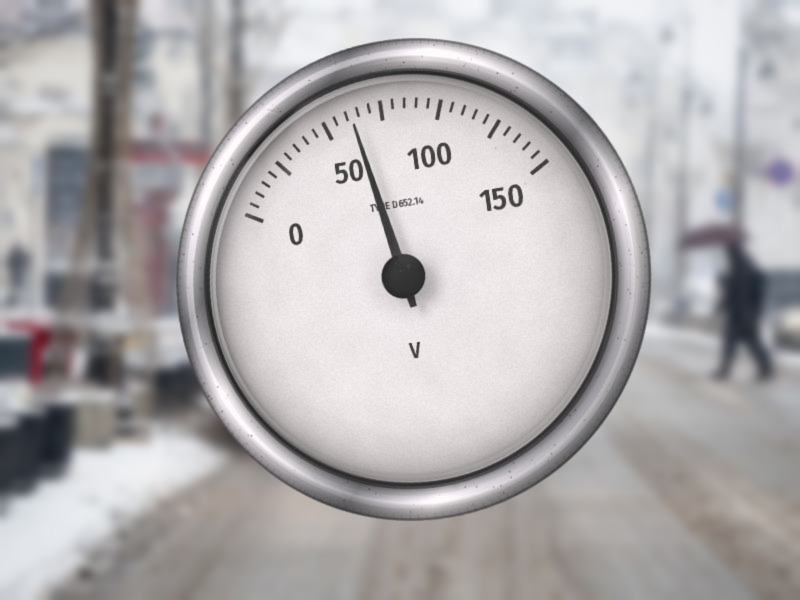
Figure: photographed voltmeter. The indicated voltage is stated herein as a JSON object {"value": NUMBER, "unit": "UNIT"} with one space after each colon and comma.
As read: {"value": 62.5, "unit": "V"}
